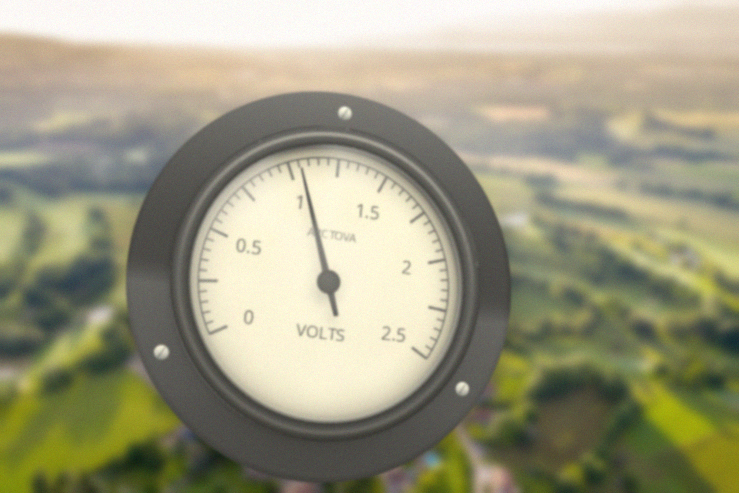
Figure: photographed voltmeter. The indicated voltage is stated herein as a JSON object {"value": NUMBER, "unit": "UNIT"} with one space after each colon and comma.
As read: {"value": 1.05, "unit": "V"}
